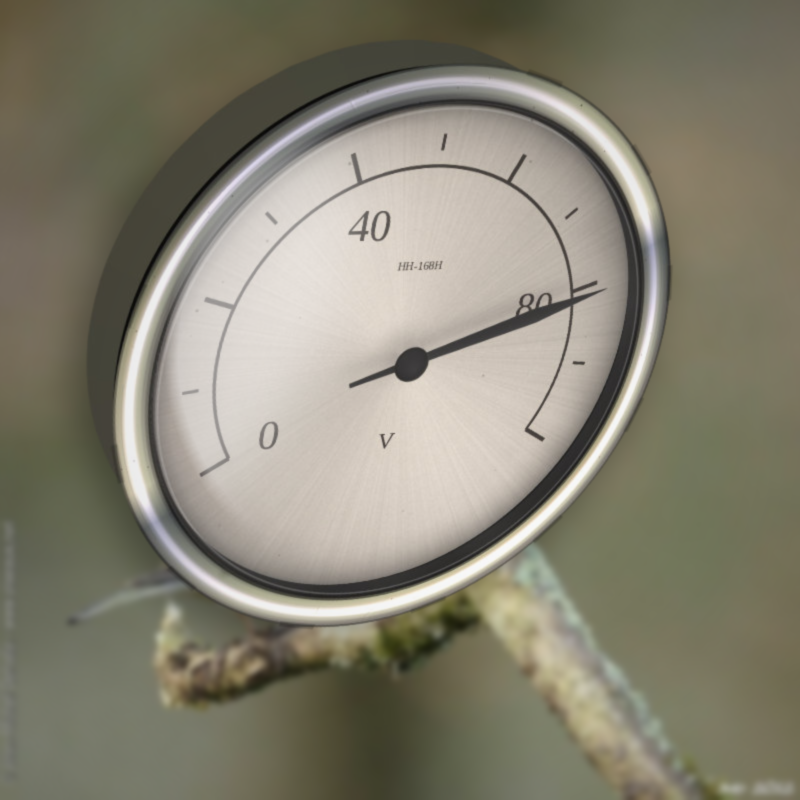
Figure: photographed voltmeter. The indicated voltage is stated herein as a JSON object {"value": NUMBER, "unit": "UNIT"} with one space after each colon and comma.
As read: {"value": 80, "unit": "V"}
